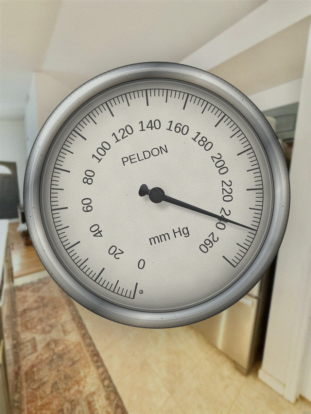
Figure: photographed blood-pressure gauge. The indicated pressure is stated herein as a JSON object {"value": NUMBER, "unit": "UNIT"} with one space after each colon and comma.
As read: {"value": 240, "unit": "mmHg"}
